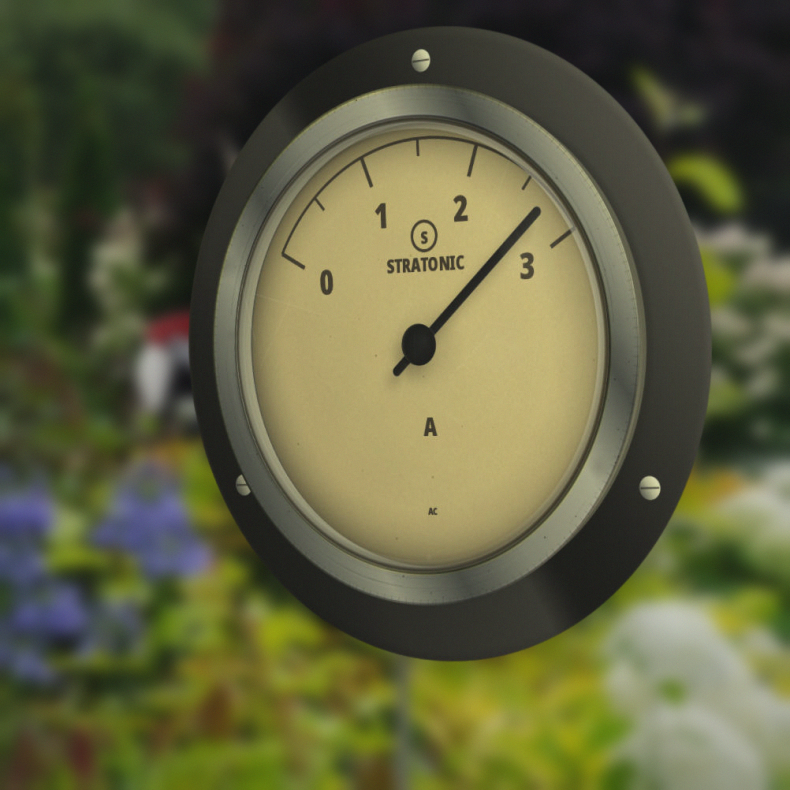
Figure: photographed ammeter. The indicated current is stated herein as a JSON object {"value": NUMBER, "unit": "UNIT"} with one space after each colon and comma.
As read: {"value": 2.75, "unit": "A"}
